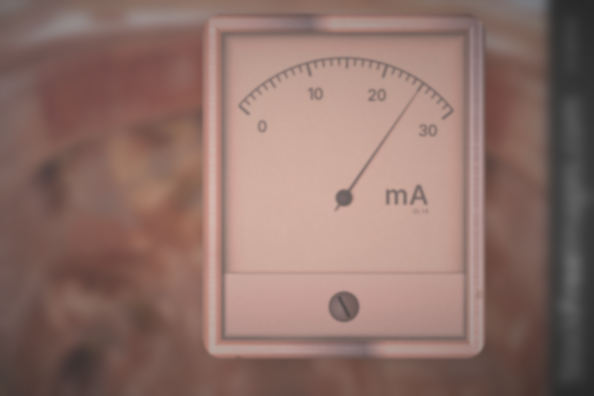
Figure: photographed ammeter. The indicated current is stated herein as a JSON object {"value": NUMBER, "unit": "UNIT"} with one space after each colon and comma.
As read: {"value": 25, "unit": "mA"}
